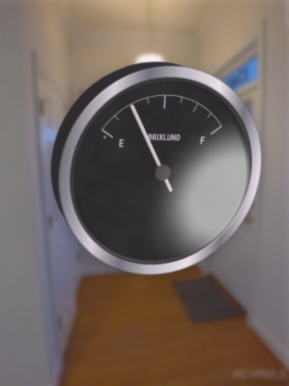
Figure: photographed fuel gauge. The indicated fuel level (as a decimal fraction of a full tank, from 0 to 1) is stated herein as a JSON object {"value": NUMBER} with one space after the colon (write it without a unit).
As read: {"value": 0.25}
